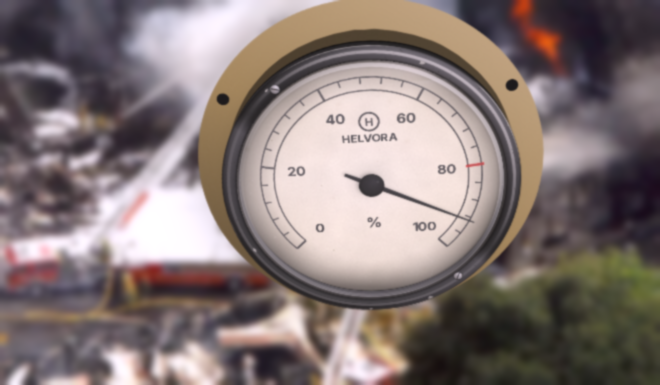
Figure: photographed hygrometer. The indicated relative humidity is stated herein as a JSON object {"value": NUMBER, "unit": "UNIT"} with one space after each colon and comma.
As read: {"value": 92, "unit": "%"}
